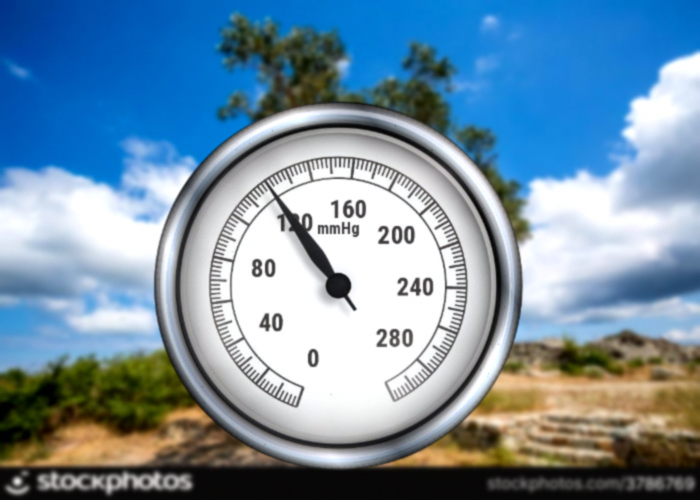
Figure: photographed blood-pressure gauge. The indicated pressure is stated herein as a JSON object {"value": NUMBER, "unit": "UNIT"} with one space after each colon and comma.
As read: {"value": 120, "unit": "mmHg"}
